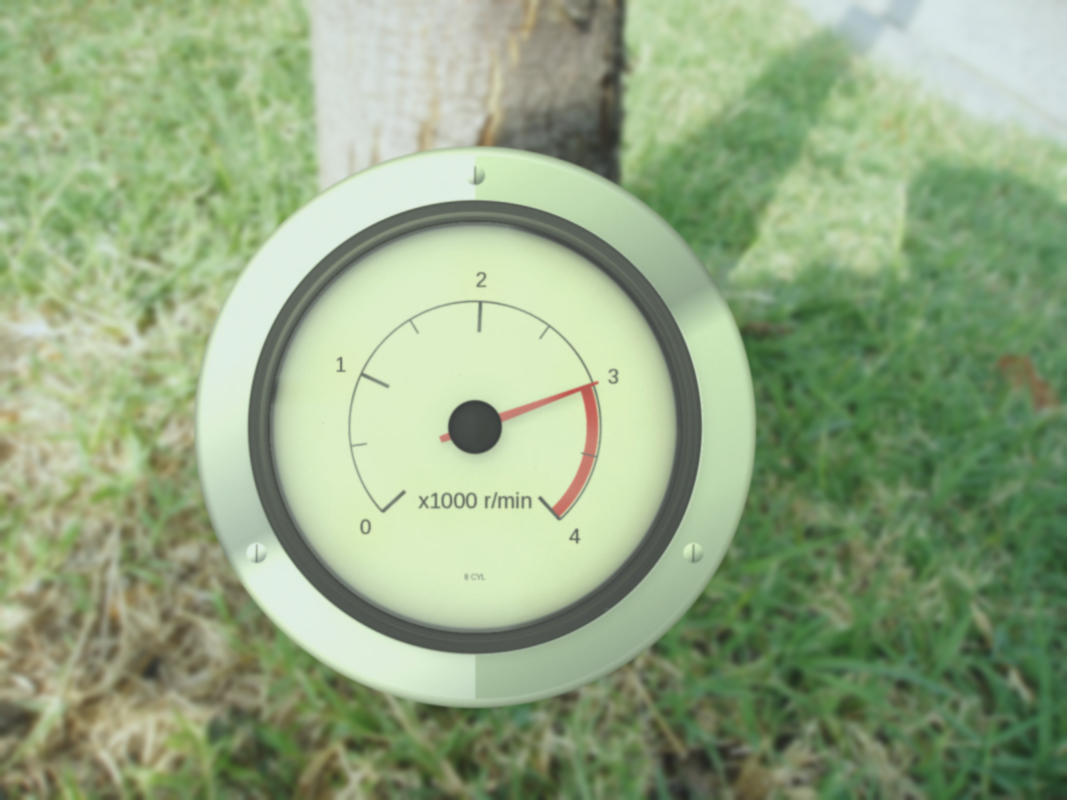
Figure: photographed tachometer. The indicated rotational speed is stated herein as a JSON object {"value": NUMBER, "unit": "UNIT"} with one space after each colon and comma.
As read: {"value": 3000, "unit": "rpm"}
